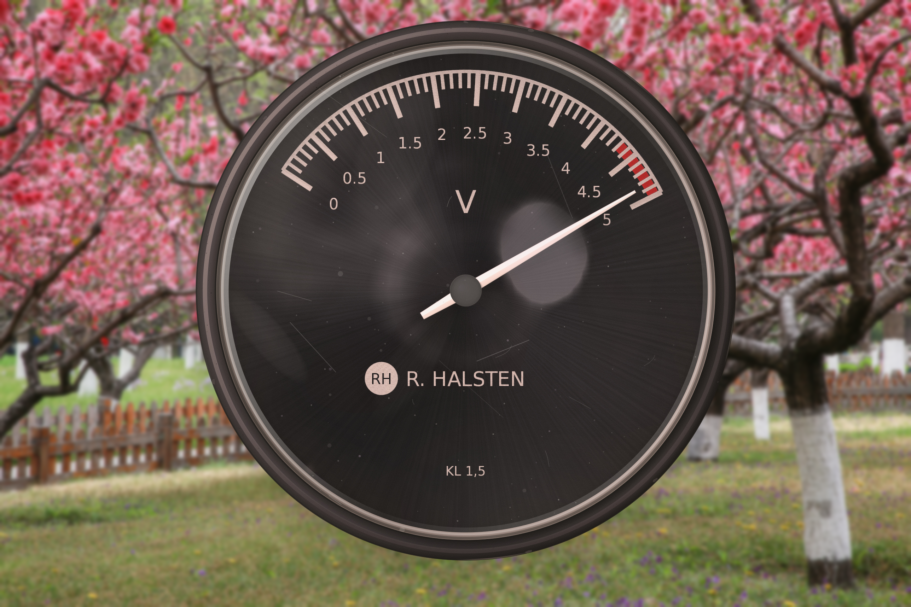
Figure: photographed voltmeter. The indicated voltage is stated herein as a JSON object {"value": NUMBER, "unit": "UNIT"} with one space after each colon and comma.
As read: {"value": 4.85, "unit": "V"}
